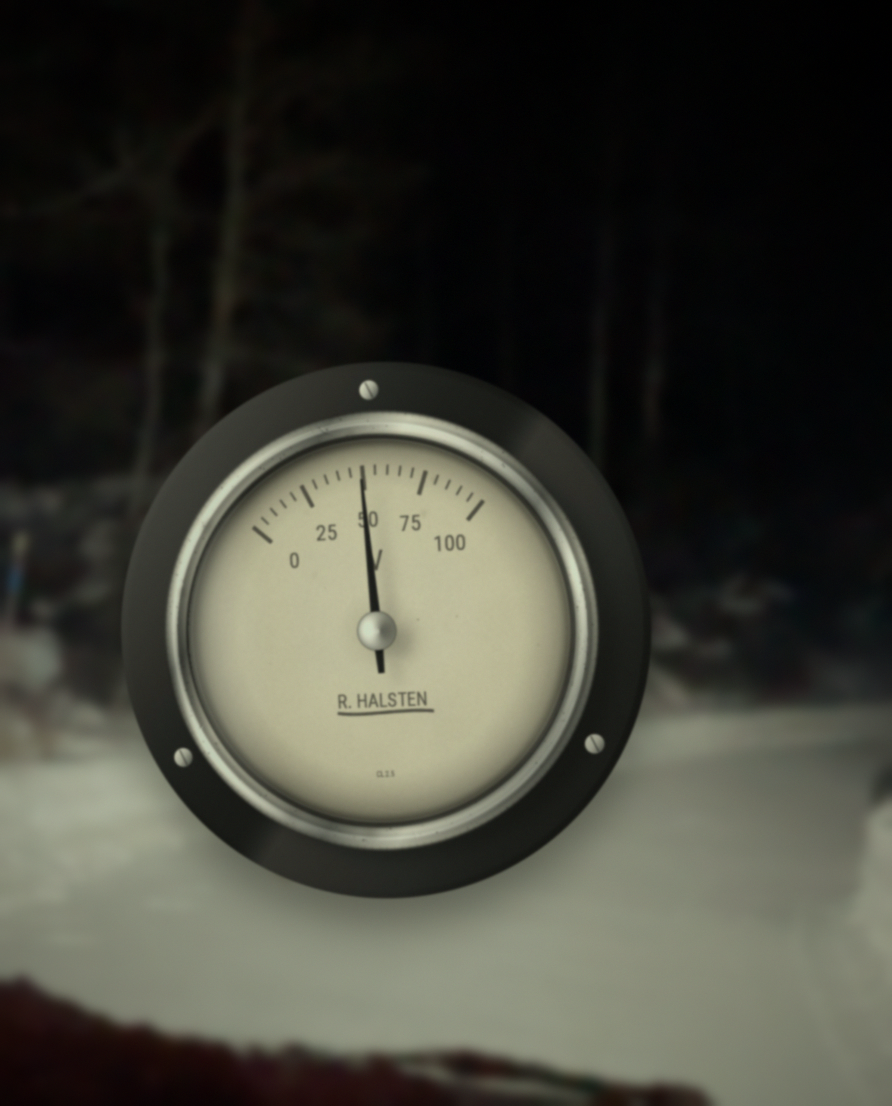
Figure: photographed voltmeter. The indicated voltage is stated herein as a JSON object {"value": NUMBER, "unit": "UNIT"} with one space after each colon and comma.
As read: {"value": 50, "unit": "V"}
